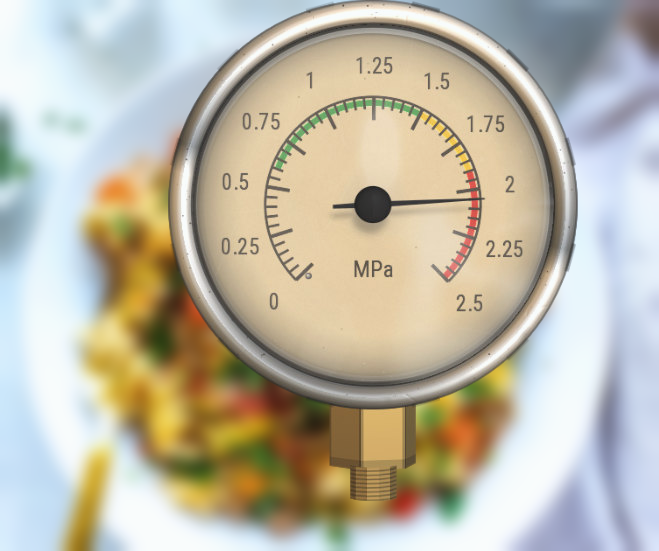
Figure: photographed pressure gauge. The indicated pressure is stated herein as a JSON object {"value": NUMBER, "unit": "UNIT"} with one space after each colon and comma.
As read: {"value": 2.05, "unit": "MPa"}
